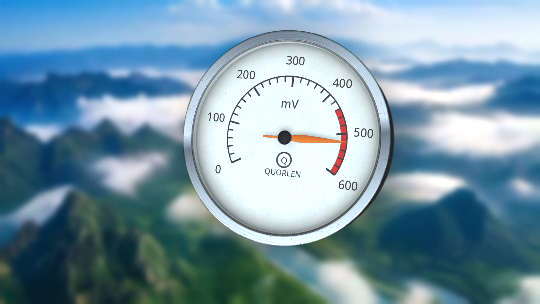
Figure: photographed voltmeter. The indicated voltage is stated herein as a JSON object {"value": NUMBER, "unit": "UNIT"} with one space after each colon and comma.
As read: {"value": 520, "unit": "mV"}
